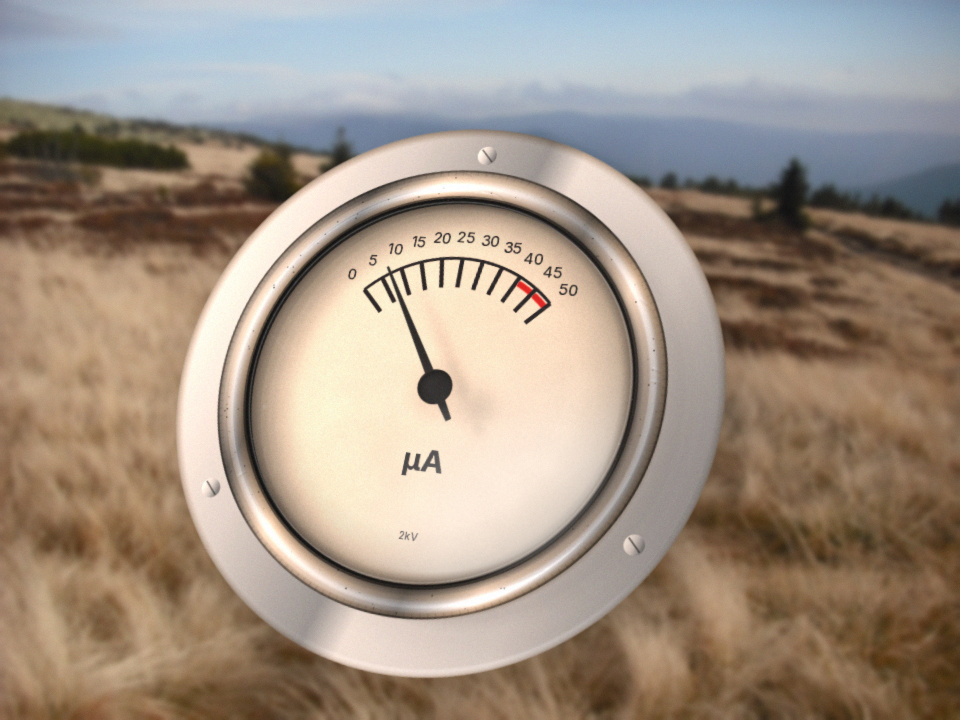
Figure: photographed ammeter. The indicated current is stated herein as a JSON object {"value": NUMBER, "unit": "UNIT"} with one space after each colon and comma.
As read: {"value": 7.5, "unit": "µA"}
